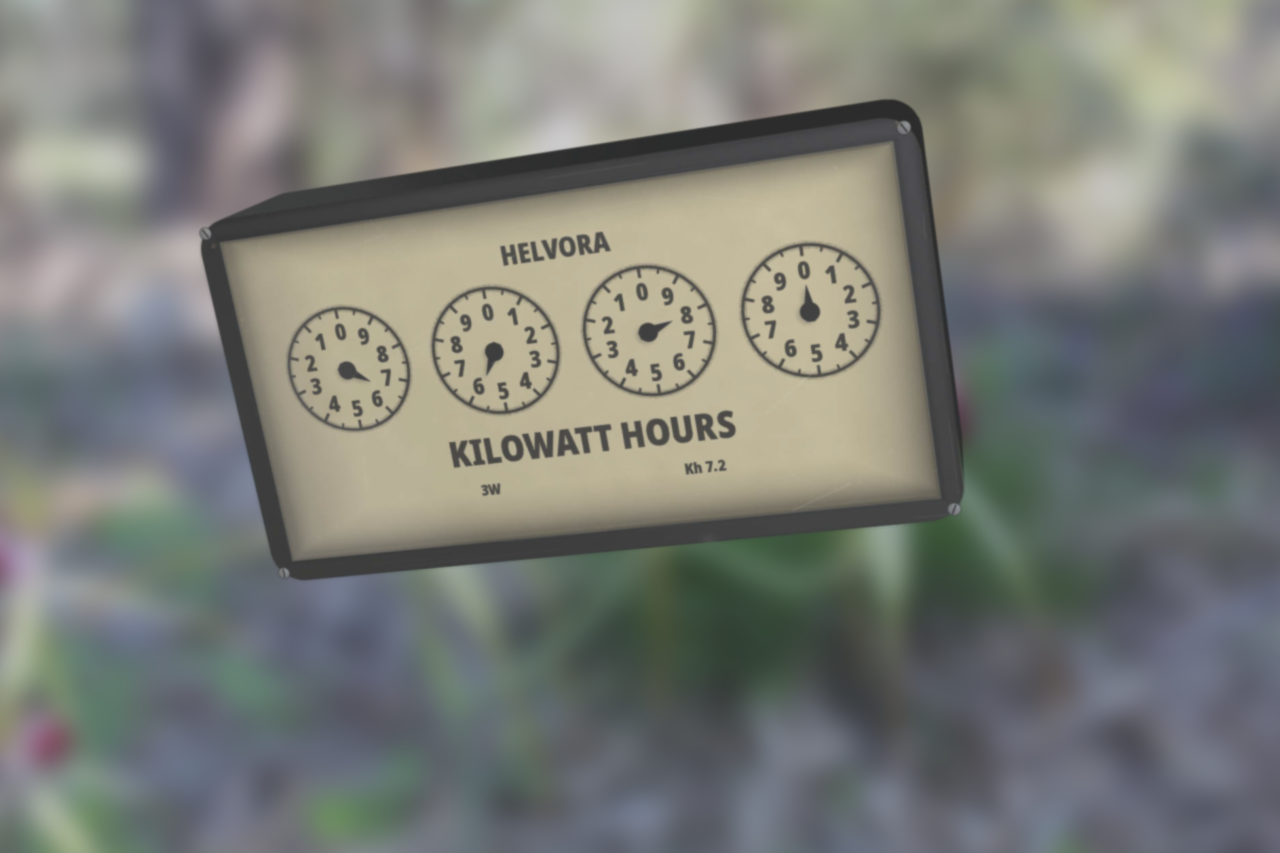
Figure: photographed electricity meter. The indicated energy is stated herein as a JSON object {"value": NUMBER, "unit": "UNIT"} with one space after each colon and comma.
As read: {"value": 6580, "unit": "kWh"}
